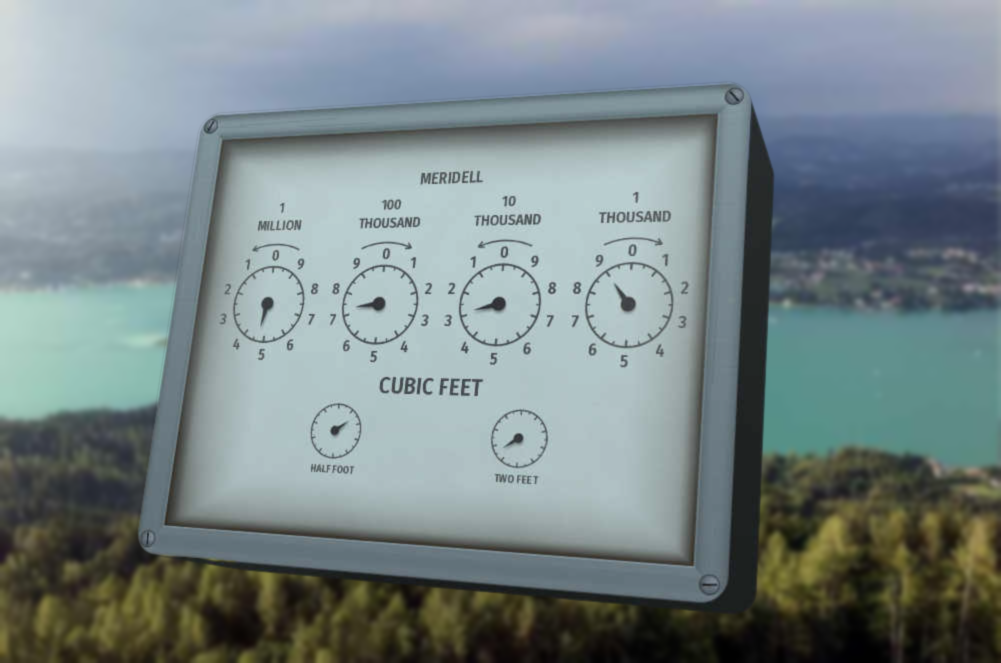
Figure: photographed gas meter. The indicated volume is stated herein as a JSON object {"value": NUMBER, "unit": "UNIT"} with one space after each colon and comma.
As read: {"value": 472900, "unit": "ft³"}
